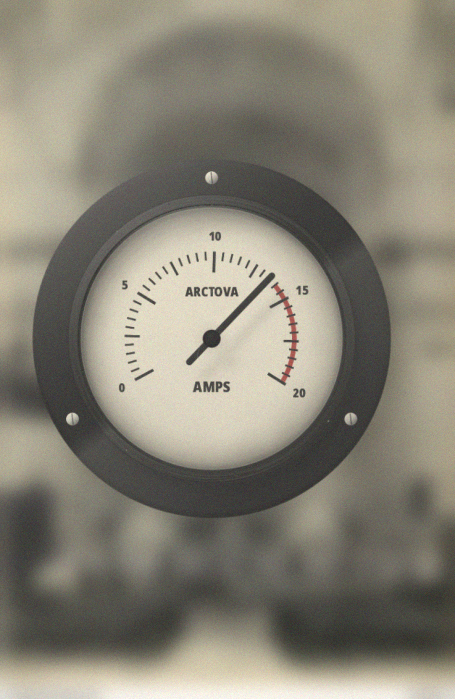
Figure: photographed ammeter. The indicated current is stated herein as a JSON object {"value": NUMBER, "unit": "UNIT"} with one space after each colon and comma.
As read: {"value": 13.5, "unit": "A"}
